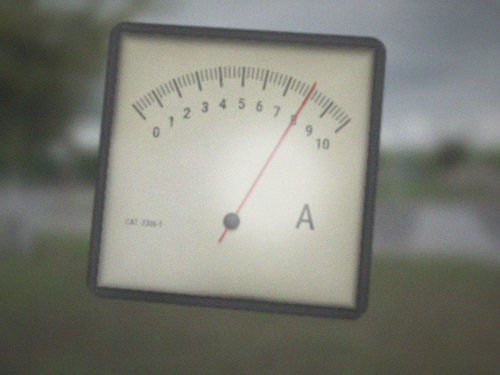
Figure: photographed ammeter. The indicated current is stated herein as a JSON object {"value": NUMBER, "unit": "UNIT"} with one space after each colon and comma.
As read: {"value": 8, "unit": "A"}
